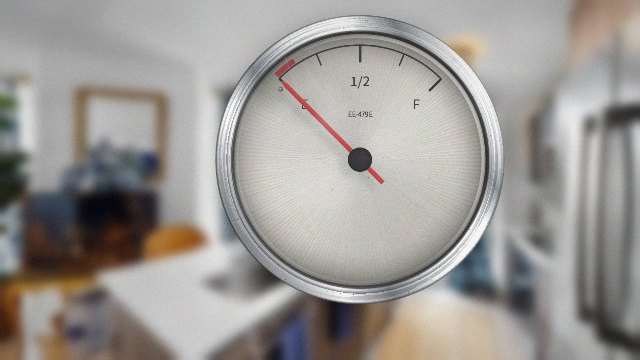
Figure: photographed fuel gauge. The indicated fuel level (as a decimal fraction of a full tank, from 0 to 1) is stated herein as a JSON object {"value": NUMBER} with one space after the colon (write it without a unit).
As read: {"value": 0}
